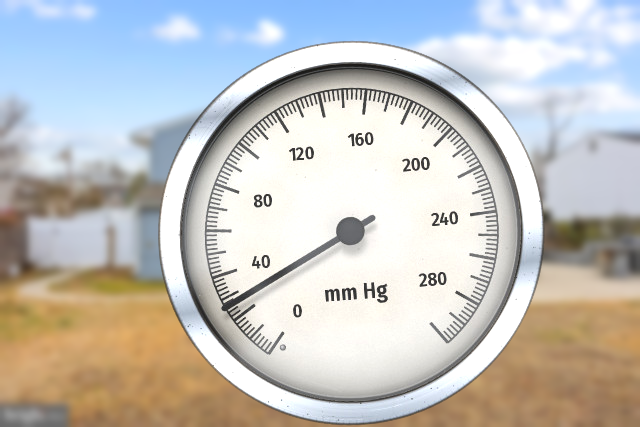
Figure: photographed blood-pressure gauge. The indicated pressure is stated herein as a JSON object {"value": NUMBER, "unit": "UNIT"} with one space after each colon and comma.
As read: {"value": 26, "unit": "mmHg"}
